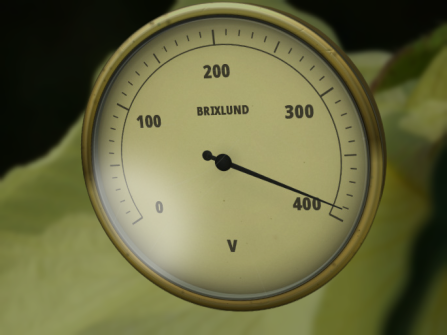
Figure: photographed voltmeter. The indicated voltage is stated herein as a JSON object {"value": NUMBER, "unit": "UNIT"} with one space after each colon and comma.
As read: {"value": 390, "unit": "V"}
